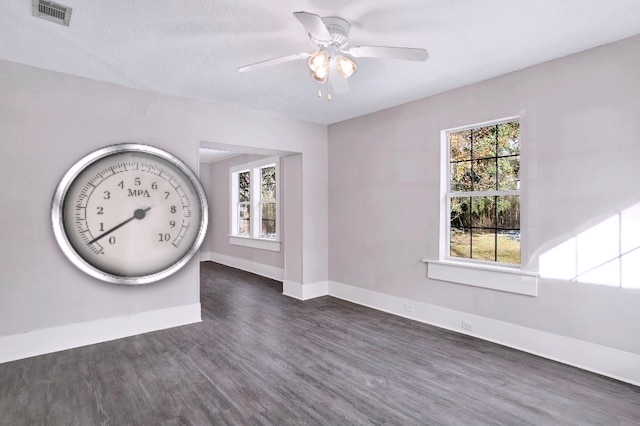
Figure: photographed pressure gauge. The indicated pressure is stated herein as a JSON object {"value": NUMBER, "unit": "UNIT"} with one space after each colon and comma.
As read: {"value": 0.5, "unit": "MPa"}
